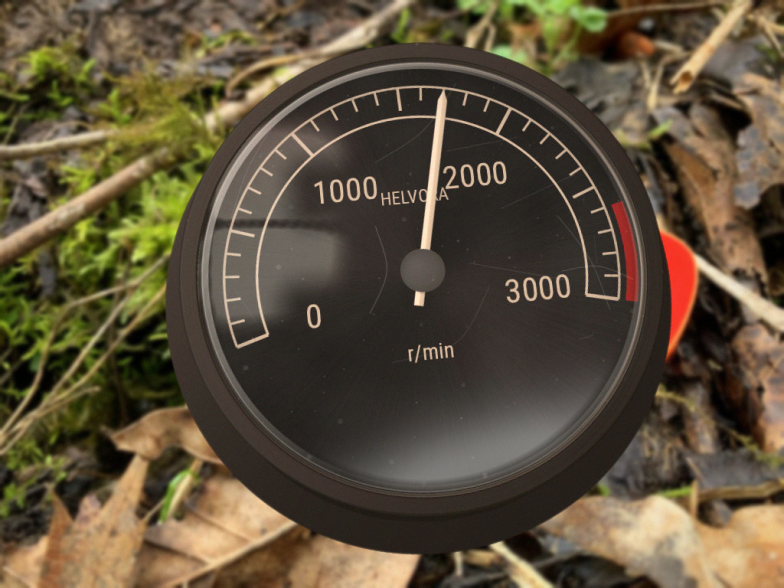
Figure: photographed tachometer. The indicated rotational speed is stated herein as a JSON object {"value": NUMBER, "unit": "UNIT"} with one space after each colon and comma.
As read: {"value": 1700, "unit": "rpm"}
